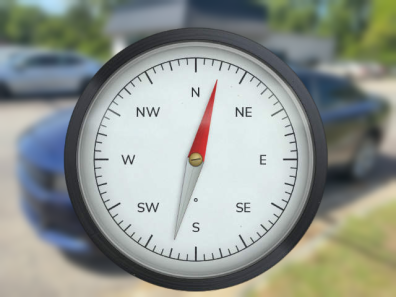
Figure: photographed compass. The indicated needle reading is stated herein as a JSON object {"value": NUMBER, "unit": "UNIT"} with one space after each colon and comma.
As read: {"value": 15, "unit": "°"}
